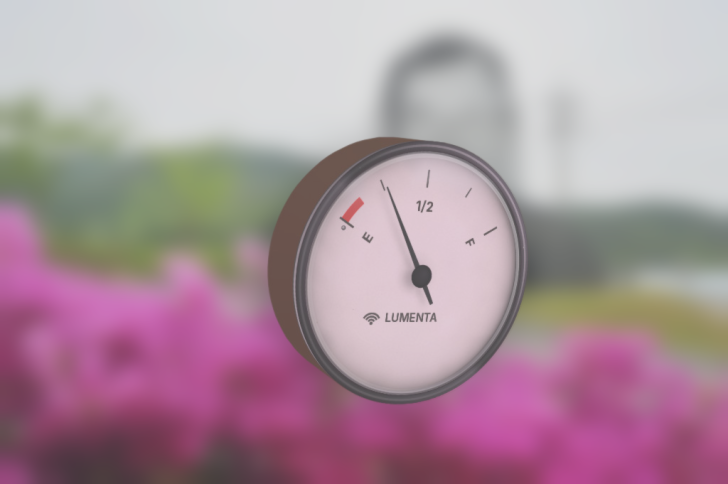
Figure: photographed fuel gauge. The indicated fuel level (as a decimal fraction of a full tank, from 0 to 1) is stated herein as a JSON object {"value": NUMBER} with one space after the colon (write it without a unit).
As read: {"value": 0.25}
